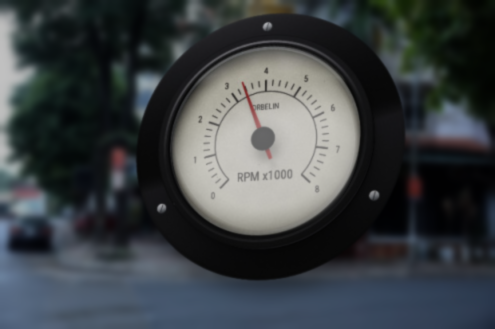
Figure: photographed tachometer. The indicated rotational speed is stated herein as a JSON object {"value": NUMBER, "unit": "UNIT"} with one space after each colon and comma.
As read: {"value": 3400, "unit": "rpm"}
